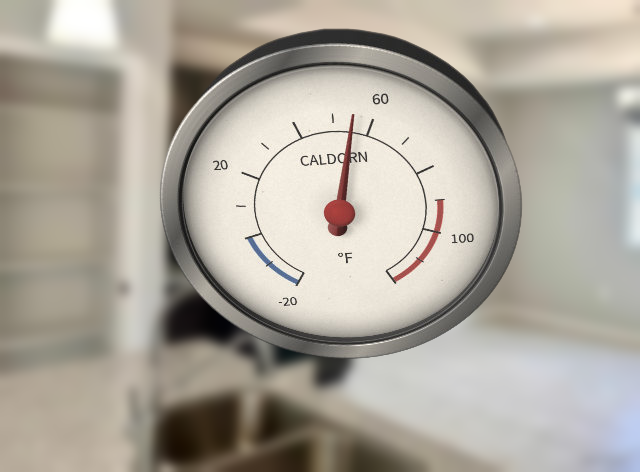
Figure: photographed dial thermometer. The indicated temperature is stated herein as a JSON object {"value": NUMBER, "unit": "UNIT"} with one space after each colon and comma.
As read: {"value": 55, "unit": "°F"}
